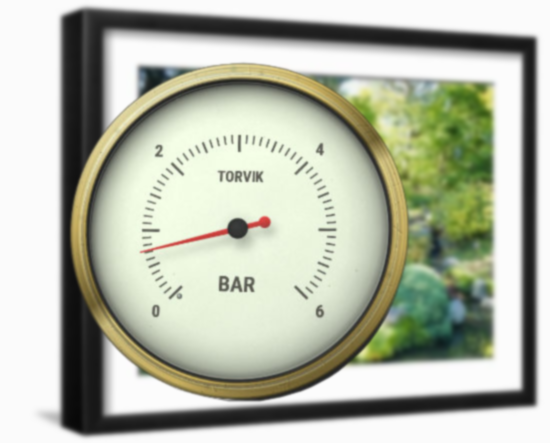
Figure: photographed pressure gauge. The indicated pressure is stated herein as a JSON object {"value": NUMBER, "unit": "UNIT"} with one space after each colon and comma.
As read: {"value": 0.7, "unit": "bar"}
